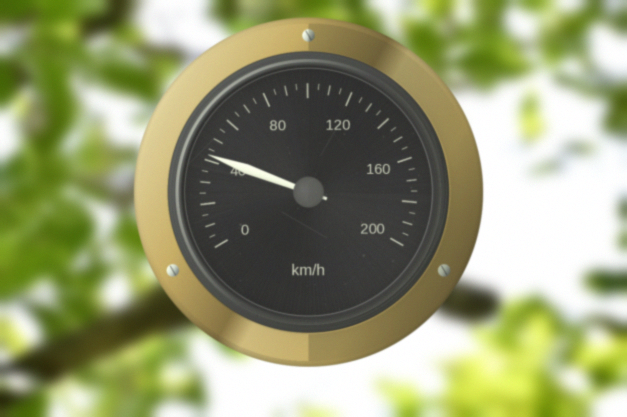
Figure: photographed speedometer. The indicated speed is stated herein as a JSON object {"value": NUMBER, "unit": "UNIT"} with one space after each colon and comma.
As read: {"value": 42.5, "unit": "km/h"}
